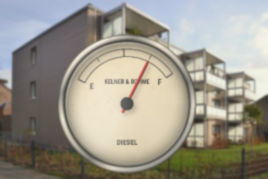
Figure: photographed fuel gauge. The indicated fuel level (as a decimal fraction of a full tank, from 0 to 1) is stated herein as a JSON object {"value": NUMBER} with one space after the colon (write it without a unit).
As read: {"value": 0.75}
